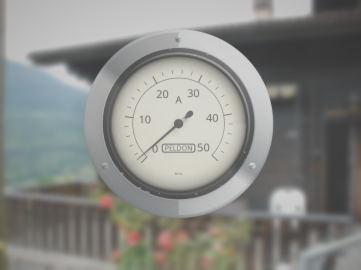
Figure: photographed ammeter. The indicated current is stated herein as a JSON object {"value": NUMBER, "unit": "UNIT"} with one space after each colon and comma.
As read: {"value": 1, "unit": "A"}
